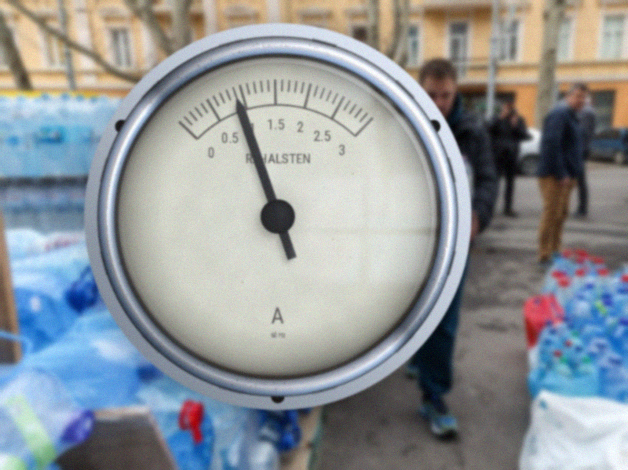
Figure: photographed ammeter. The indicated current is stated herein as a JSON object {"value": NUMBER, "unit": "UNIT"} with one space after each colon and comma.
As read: {"value": 0.9, "unit": "A"}
